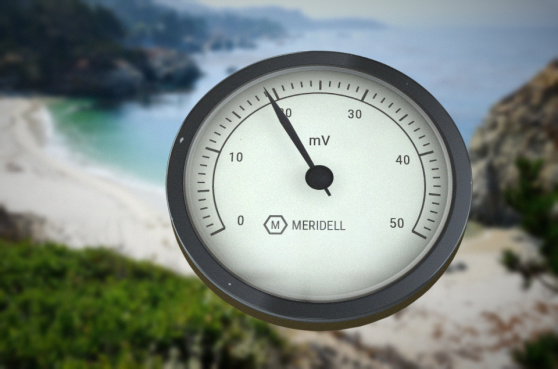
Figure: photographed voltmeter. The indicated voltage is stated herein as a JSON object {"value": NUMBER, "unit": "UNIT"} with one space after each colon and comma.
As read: {"value": 19, "unit": "mV"}
